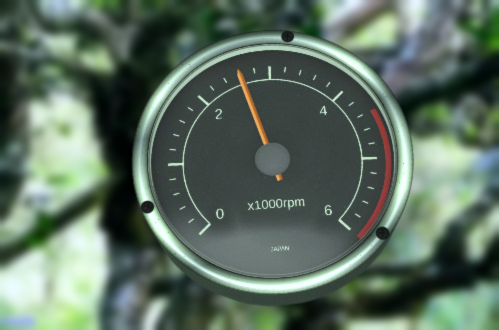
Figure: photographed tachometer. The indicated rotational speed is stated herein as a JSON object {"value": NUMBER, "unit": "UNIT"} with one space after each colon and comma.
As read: {"value": 2600, "unit": "rpm"}
